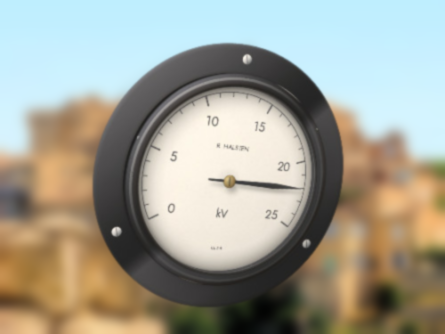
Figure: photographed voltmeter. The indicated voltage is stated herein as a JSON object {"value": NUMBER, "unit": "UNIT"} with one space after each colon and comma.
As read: {"value": 22, "unit": "kV"}
